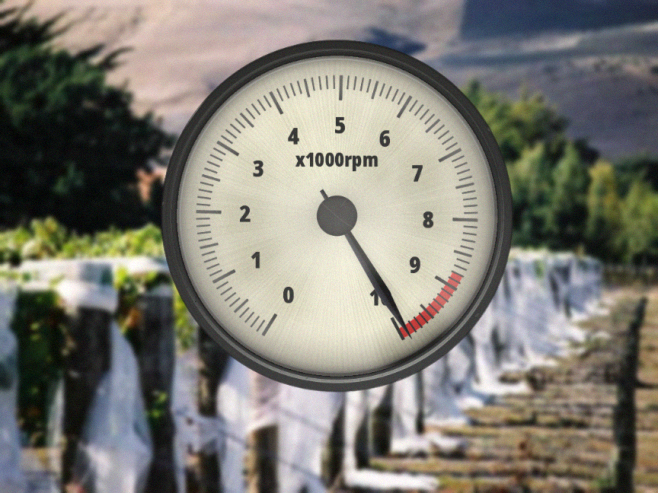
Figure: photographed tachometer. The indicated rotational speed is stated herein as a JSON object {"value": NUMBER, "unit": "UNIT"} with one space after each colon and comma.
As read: {"value": 9900, "unit": "rpm"}
